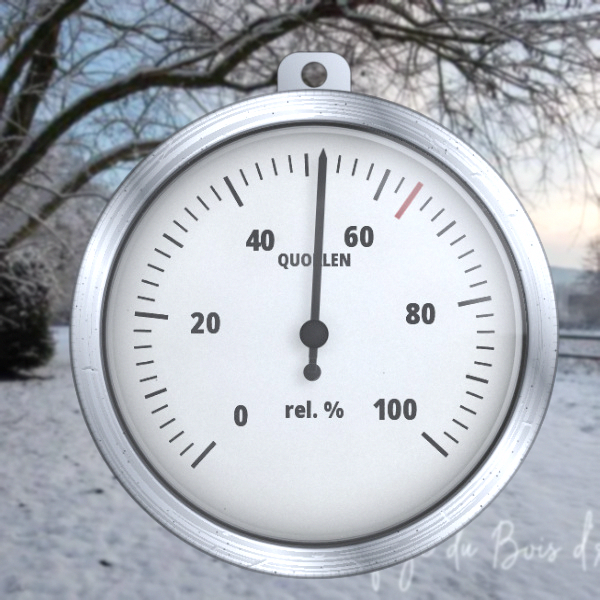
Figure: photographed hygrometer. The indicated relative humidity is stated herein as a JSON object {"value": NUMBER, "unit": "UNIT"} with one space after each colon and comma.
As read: {"value": 52, "unit": "%"}
